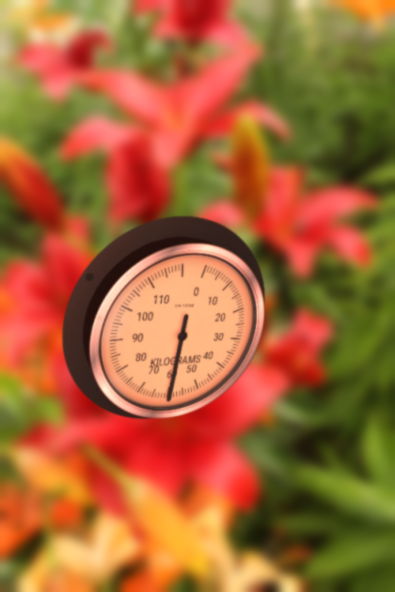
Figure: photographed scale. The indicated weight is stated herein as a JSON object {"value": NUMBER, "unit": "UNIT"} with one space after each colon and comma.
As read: {"value": 60, "unit": "kg"}
